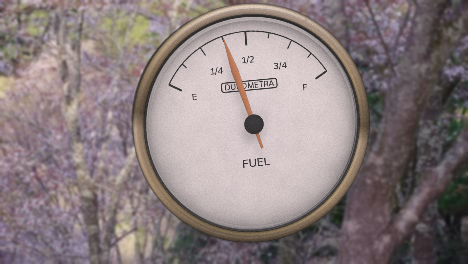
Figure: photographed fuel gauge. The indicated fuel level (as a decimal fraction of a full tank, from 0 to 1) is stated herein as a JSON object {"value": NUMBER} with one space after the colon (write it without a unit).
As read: {"value": 0.375}
